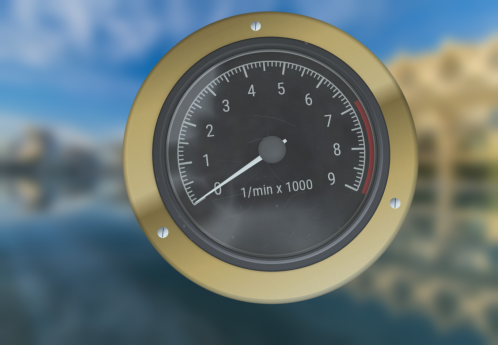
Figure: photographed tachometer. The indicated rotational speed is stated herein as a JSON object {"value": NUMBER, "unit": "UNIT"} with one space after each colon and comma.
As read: {"value": 0, "unit": "rpm"}
